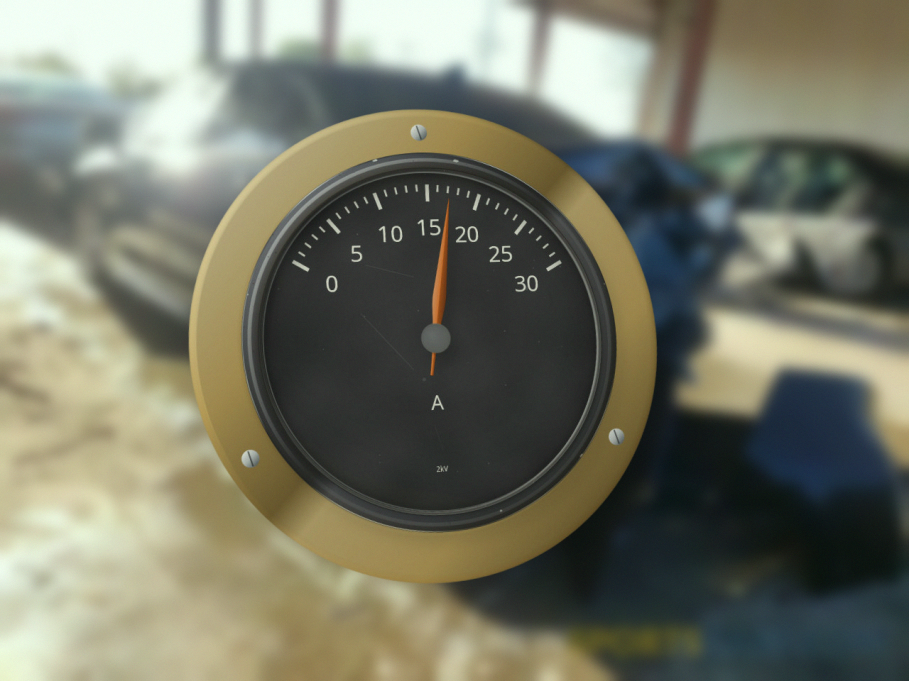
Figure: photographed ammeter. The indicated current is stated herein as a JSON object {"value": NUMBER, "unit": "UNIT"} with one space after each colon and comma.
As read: {"value": 17, "unit": "A"}
